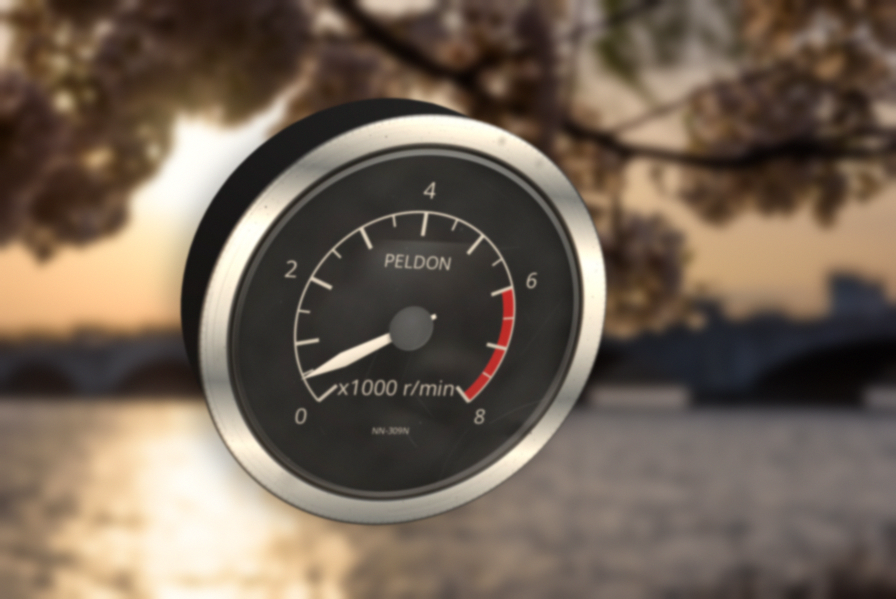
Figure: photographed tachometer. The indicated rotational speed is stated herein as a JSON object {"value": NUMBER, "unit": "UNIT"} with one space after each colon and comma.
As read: {"value": 500, "unit": "rpm"}
